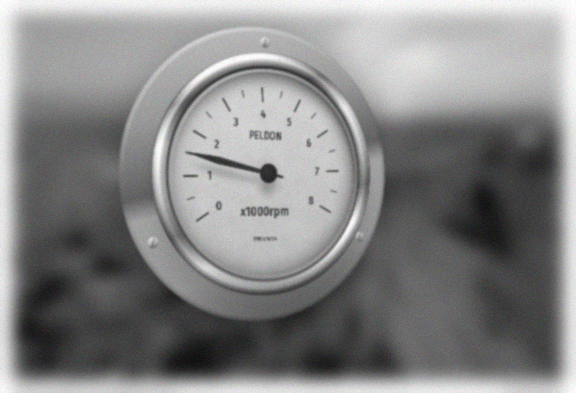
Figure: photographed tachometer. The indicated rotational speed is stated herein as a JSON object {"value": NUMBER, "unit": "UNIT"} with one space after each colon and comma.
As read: {"value": 1500, "unit": "rpm"}
